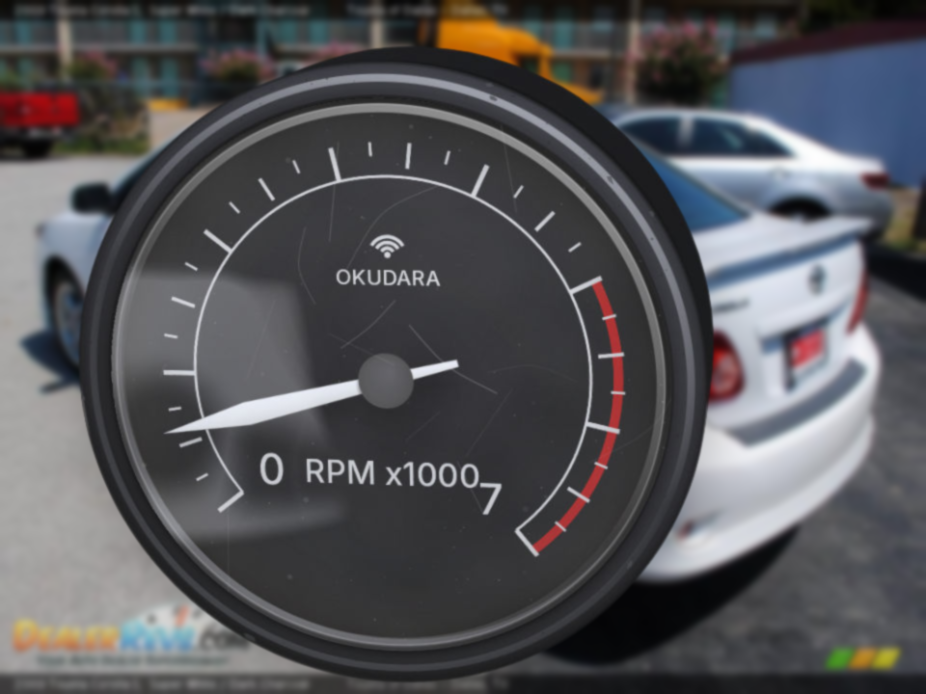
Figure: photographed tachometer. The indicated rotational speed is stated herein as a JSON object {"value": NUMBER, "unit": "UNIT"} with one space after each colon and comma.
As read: {"value": 625, "unit": "rpm"}
